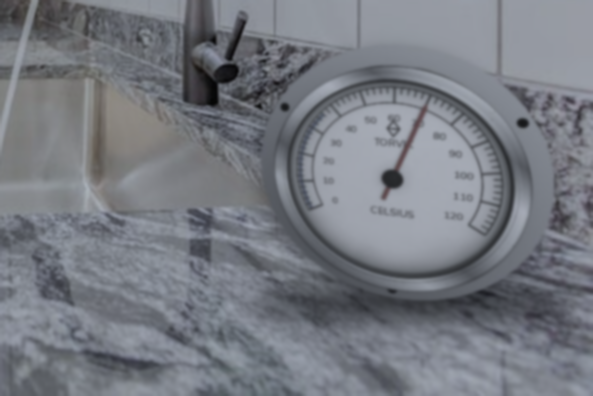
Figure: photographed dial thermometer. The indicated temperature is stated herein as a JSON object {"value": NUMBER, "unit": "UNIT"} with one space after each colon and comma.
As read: {"value": 70, "unit": "°C"}
